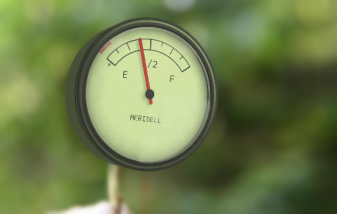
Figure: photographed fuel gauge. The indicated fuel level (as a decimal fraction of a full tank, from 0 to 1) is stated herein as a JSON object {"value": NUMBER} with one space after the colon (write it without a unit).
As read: {"value": 0.375}
